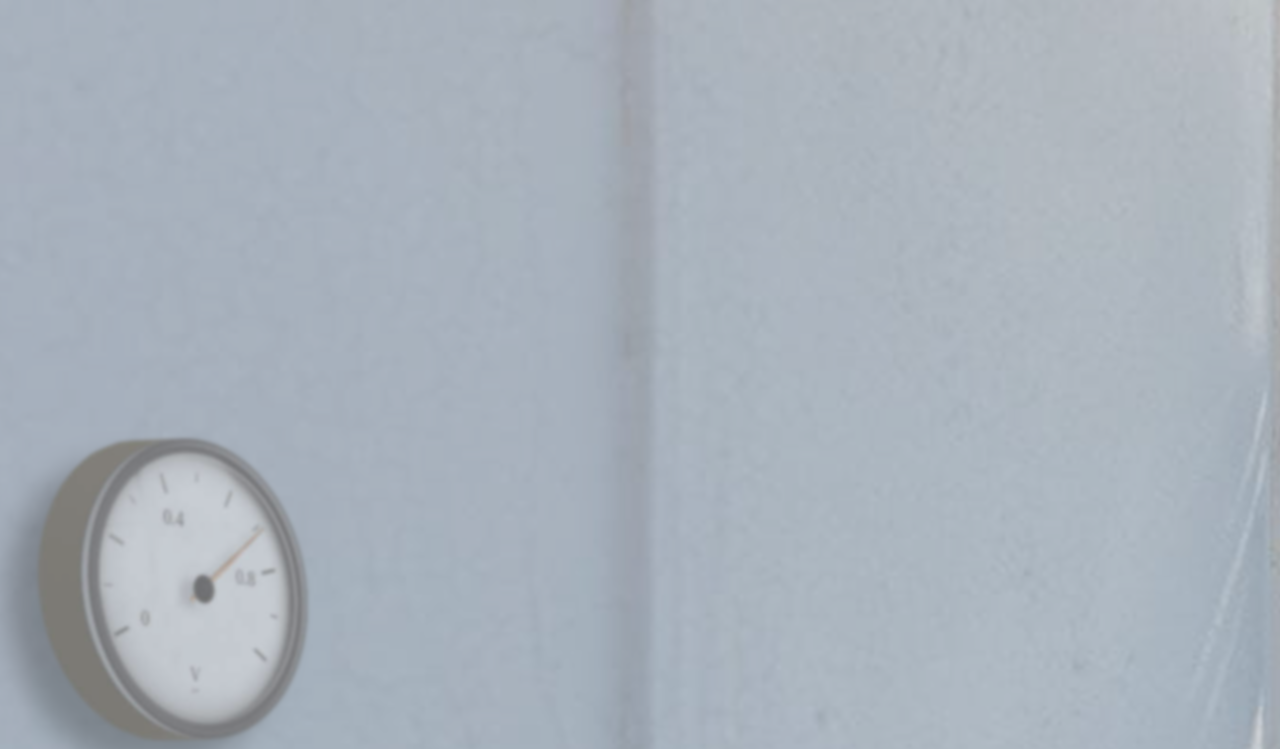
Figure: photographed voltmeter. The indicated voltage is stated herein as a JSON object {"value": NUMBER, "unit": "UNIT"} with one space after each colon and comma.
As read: {"value": 0.7, "unit": "V"}
